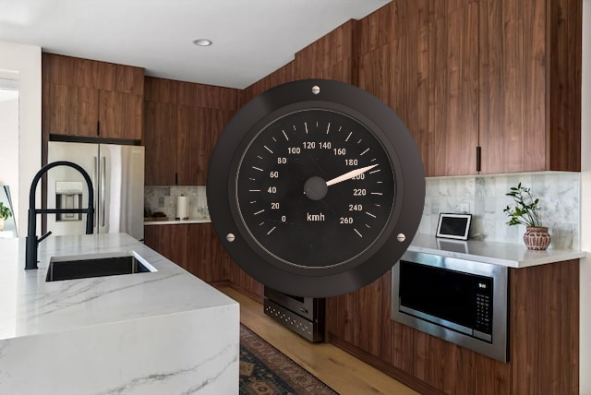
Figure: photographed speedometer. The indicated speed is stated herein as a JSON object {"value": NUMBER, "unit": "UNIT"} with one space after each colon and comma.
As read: {"value": 195, "unit": "km/h"}
